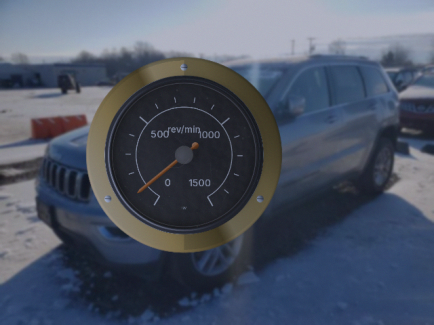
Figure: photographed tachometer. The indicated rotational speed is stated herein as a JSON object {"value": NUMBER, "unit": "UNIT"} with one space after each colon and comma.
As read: {"value": 100, "unit": "rpm"}
